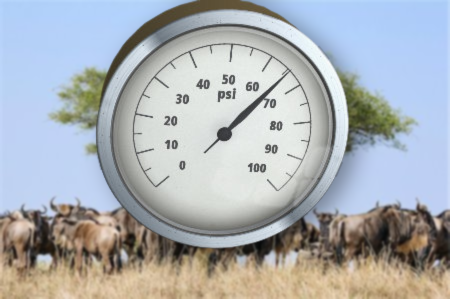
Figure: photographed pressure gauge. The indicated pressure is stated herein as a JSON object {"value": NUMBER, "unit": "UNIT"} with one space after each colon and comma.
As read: {"value": 65, "unit": "psi"}
